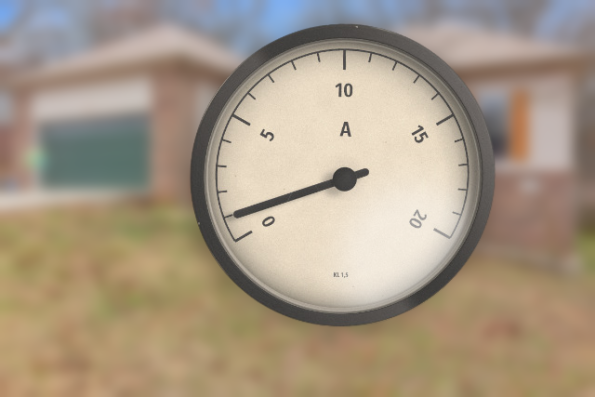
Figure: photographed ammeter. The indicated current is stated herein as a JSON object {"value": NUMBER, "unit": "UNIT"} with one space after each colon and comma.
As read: {"value": 1, "unit": "A"}
